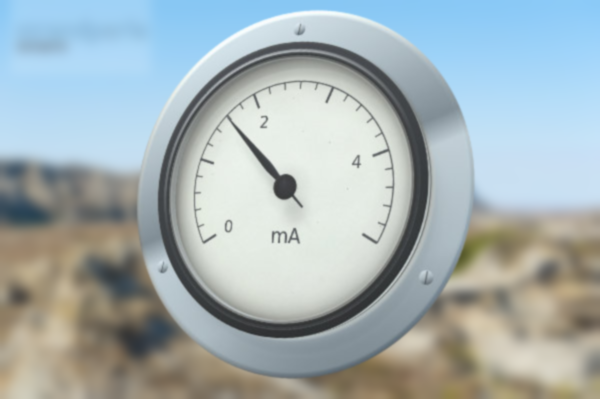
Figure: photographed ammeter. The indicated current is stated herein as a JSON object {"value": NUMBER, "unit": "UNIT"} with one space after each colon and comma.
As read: {"value": 1.6, "unit": "mA"}
